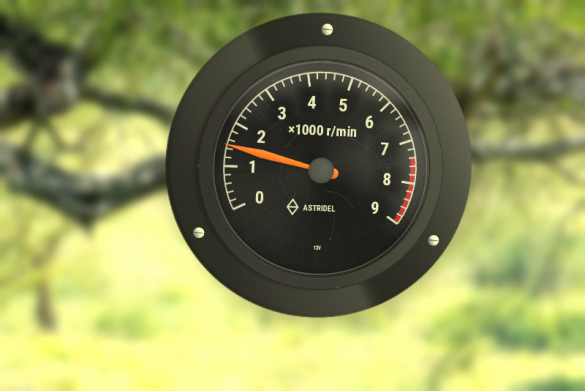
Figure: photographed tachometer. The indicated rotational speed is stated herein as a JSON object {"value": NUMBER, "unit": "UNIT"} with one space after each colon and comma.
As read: {"value": 1500, "unit": "rpm"}
